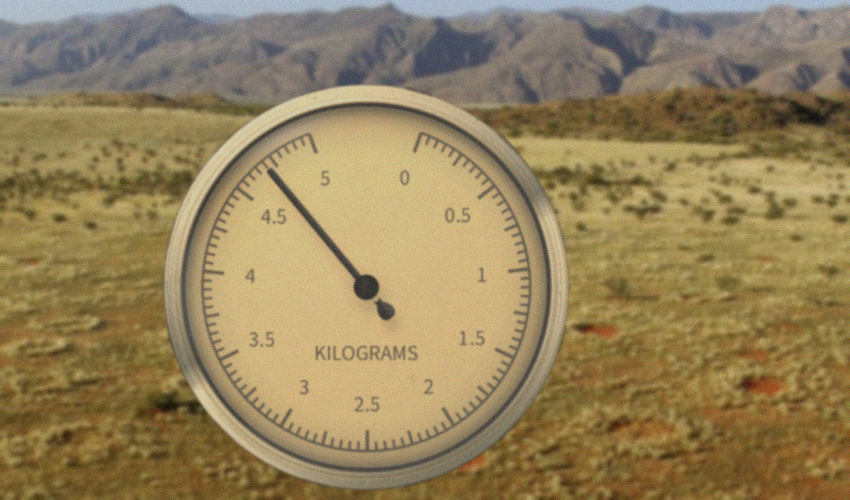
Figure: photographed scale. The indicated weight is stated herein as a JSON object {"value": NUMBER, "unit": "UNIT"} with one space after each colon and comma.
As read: {"value": 4.7, "unit": "kg"}
